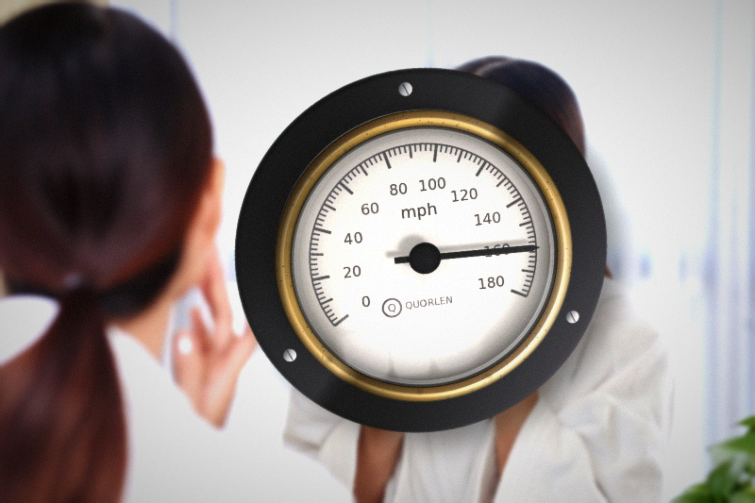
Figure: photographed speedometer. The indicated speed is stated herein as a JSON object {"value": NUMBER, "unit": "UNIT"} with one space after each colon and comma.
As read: {"value": 160, "unit": "mph"}
